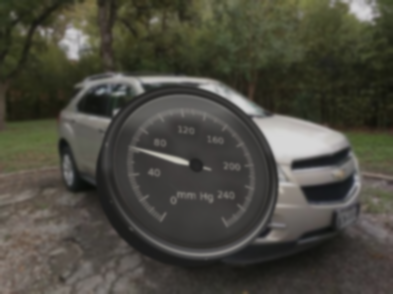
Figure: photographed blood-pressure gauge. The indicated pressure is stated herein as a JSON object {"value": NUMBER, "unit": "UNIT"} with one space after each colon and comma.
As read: {"value": 60, "unit": "mmHg"}
